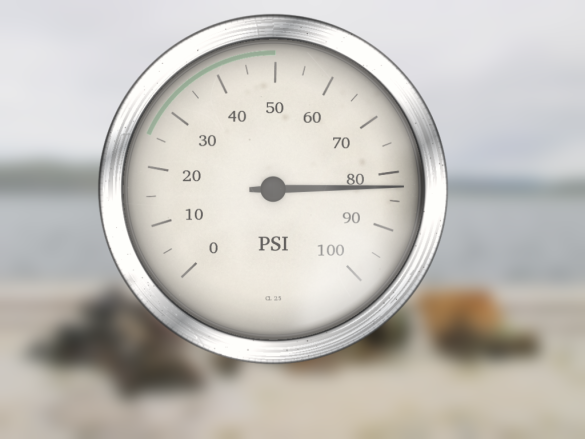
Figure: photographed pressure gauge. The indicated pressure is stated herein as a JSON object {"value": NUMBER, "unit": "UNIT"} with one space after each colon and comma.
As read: {"value": 82.5, "unit": "psi"}
